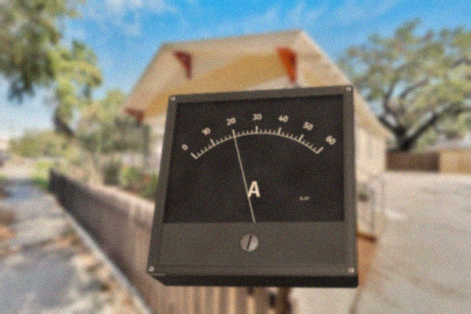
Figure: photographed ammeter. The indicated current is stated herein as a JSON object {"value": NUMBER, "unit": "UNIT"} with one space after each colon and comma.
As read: {"value": 20, "unit": "A"}
